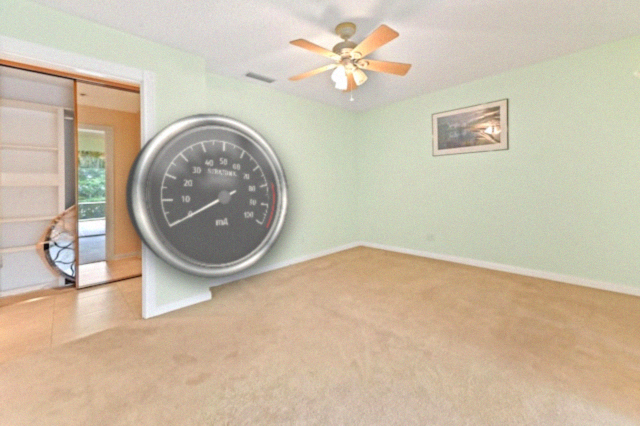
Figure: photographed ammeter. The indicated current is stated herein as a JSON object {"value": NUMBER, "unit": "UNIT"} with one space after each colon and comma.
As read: {"value": 0, "unit": "mA"}
